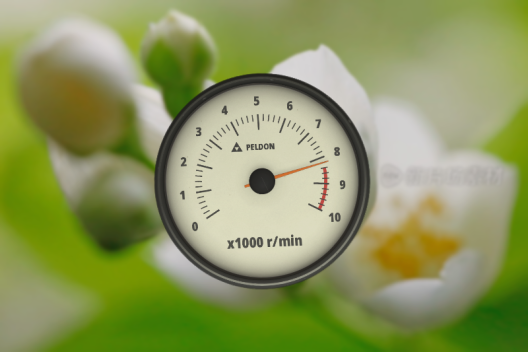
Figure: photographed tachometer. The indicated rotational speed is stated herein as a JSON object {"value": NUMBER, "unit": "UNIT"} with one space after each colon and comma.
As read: {"value": 8200, "unit": "rpm"}
